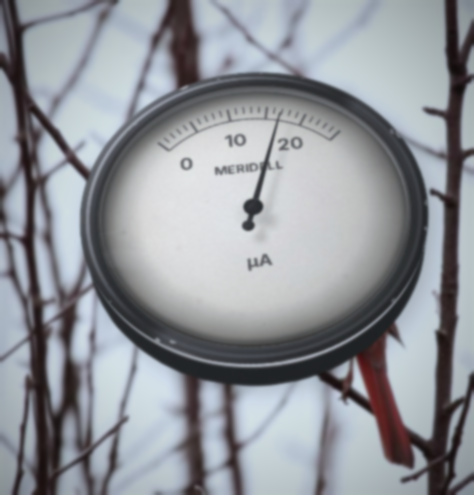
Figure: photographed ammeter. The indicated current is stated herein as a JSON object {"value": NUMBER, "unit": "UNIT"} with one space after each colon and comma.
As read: {"value": 17, "unit": "µA"}
